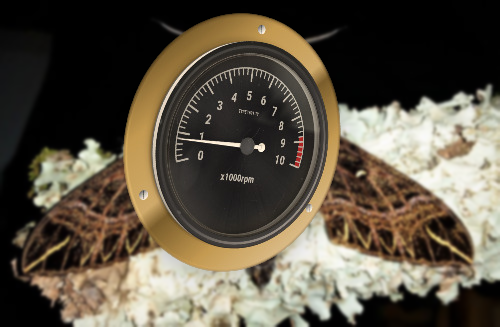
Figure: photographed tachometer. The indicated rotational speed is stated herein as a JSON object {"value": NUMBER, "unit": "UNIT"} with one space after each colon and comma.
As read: {"value": 800, "unit": "rpm"}
